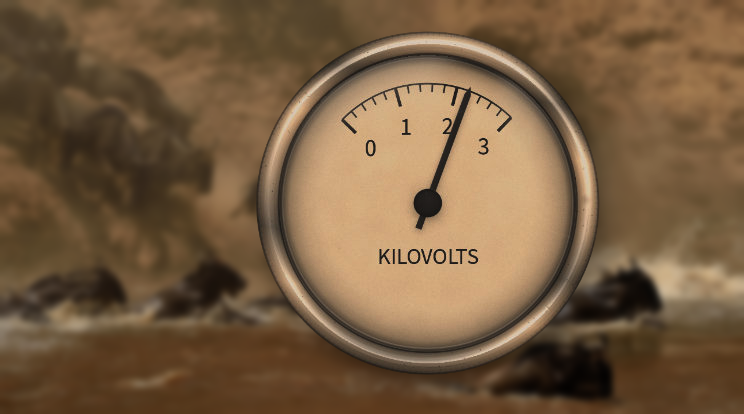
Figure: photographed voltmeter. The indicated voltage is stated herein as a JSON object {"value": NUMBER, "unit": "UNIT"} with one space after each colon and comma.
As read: {"value": 2.2, "unit": "kV"}
